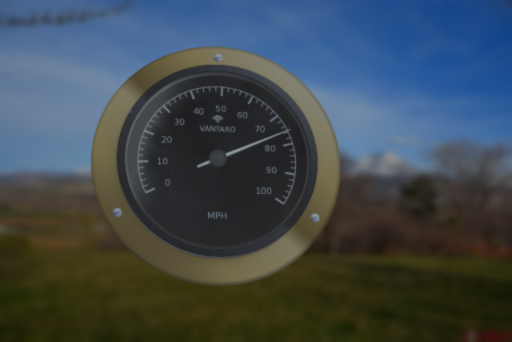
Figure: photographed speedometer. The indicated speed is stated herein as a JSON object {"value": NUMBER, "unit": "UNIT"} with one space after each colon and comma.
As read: {"value": 76, "unit": "mph"}
